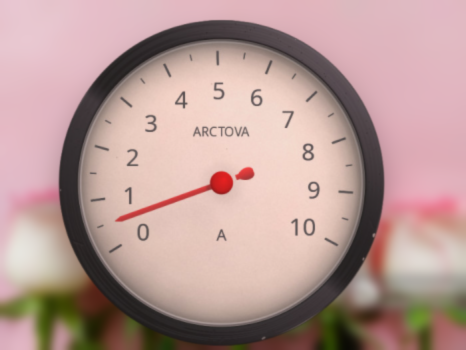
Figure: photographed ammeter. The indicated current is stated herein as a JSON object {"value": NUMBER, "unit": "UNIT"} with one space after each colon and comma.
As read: {"value": 0.5, "unit": "A"}
